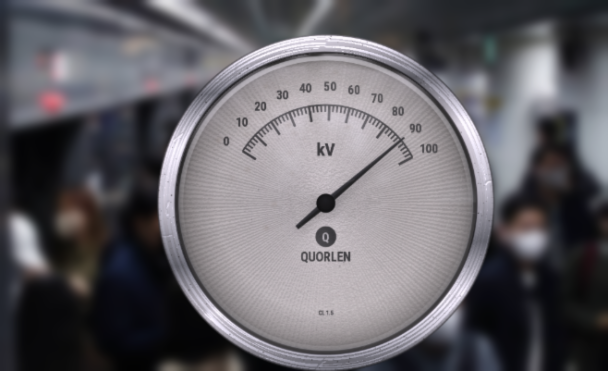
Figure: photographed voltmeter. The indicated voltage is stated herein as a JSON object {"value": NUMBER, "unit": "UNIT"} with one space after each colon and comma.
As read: {"value": 90, "unit": "kV"}
